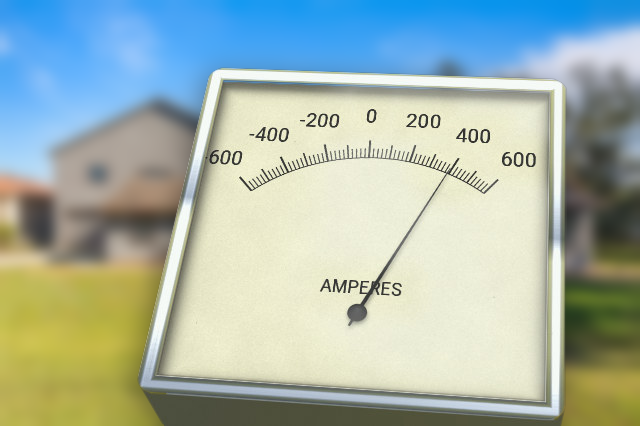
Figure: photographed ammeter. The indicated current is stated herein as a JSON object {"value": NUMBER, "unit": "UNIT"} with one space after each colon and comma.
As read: {"value": 400, "unit": "A"}
